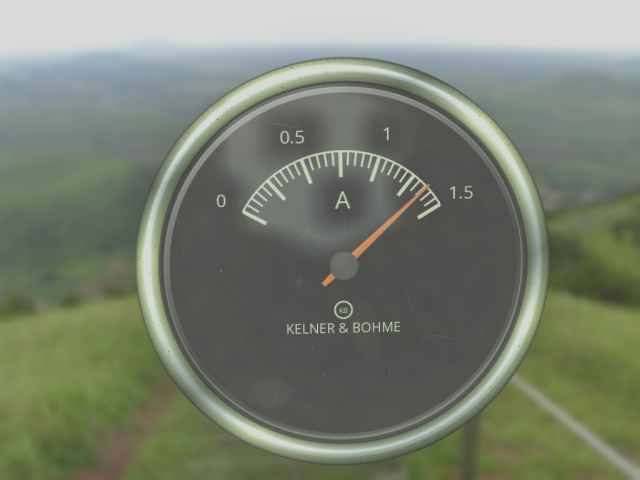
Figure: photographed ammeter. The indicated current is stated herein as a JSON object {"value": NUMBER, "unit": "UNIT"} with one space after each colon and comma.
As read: {"value": 1.35, "unit": "A"}
